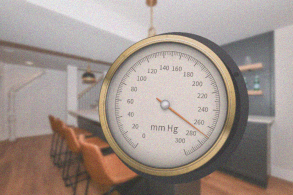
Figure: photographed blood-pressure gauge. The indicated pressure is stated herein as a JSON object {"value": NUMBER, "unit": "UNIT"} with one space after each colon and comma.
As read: {"value": 270, "unit": "mmHg"}
